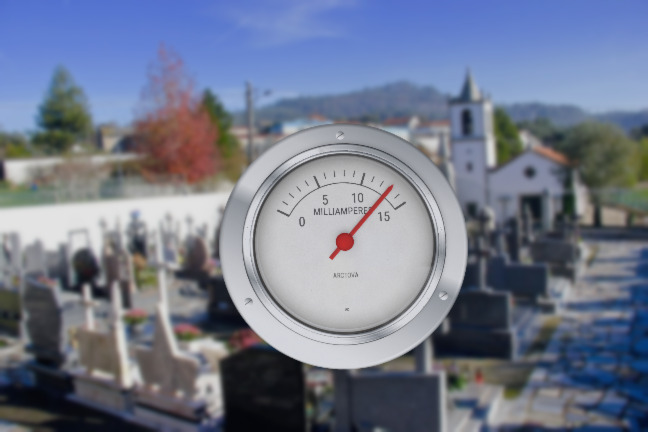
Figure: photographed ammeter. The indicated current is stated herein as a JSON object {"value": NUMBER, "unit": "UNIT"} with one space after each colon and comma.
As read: {"value": 13, "unit": "mA"}
